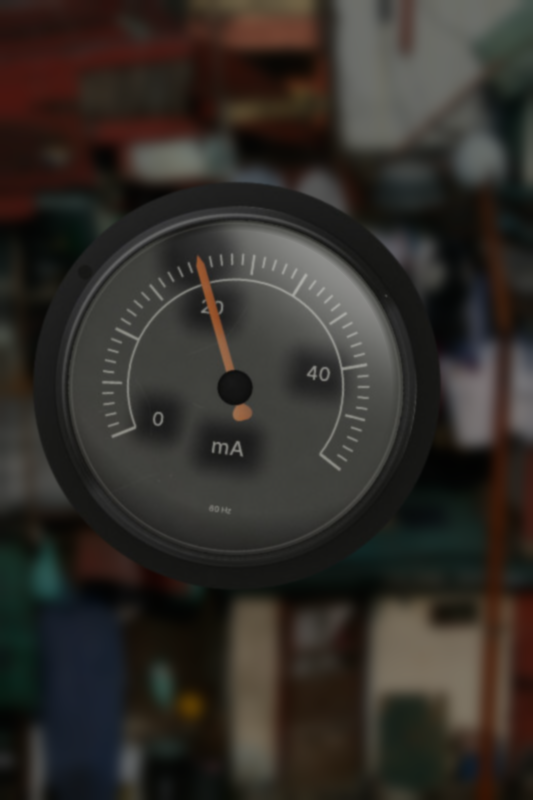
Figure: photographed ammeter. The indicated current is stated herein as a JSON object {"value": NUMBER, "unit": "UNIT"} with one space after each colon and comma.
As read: {"value": 20, "unit": "mA"}
